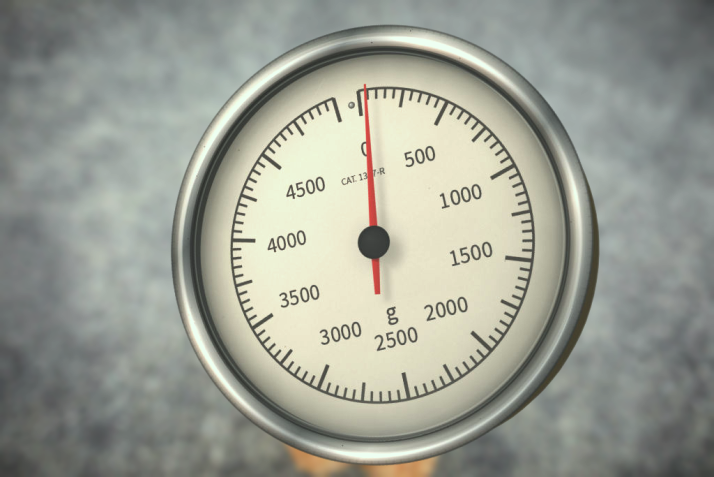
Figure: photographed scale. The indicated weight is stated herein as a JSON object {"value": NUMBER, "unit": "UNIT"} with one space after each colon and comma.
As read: {"value": 50, "unit": "g"}
